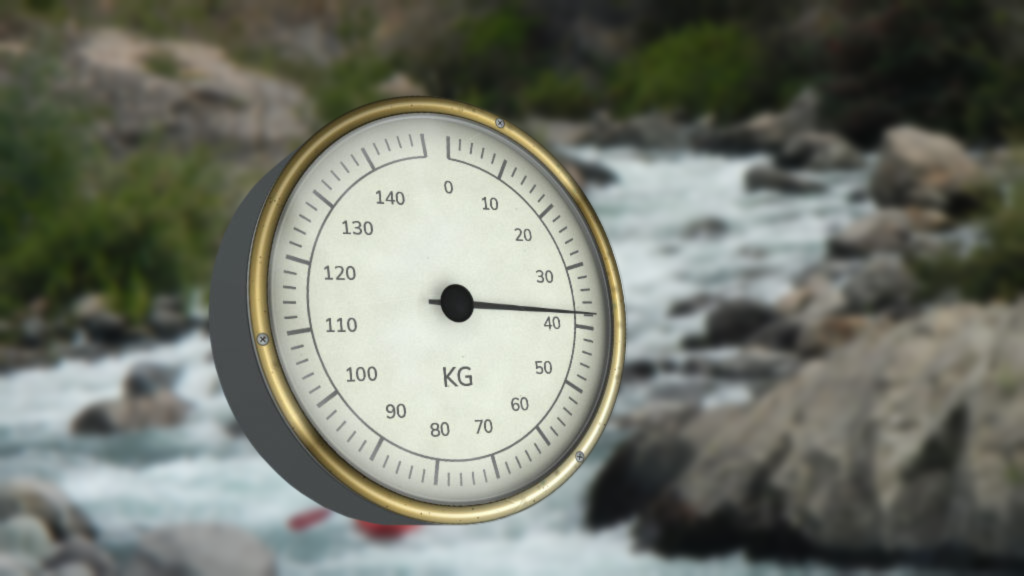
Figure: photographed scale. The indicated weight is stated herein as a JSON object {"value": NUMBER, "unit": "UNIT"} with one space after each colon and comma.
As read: {"value": 38, "unit": "kg"}
